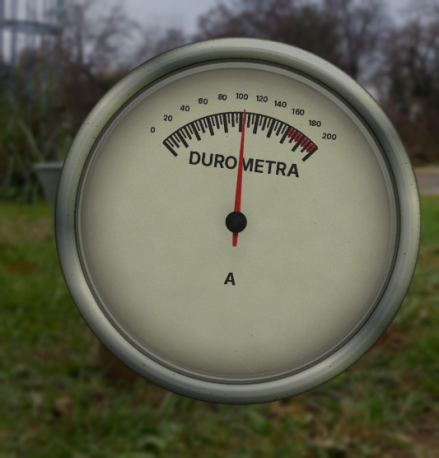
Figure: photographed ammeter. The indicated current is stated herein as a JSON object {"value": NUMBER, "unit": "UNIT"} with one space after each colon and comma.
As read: {"value": 105, "unit": "A"}
